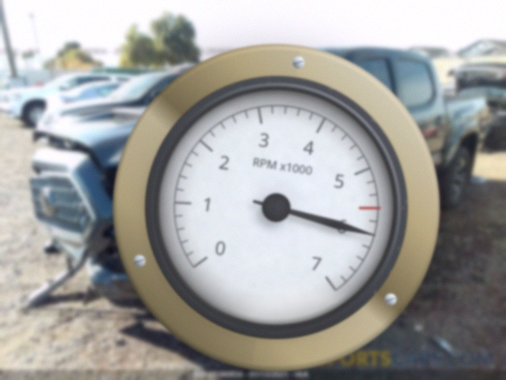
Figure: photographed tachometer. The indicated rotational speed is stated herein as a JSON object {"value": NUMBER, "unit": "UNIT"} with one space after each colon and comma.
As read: {"value": 6000, "unit": "rpm"}
